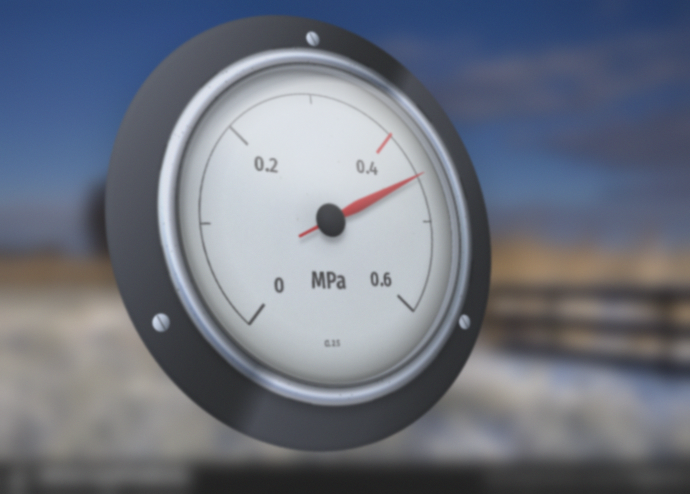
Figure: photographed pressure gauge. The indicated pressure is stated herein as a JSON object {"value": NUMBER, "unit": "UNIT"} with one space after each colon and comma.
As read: {"value": 0.45, "unit": "MPa"}
